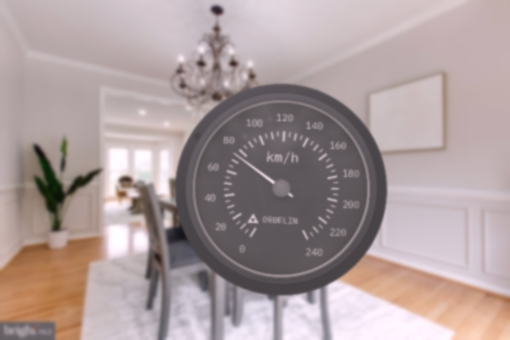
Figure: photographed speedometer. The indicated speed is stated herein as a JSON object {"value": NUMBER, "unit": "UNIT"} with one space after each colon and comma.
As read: {"value": 75, "unit": "km/h"}
